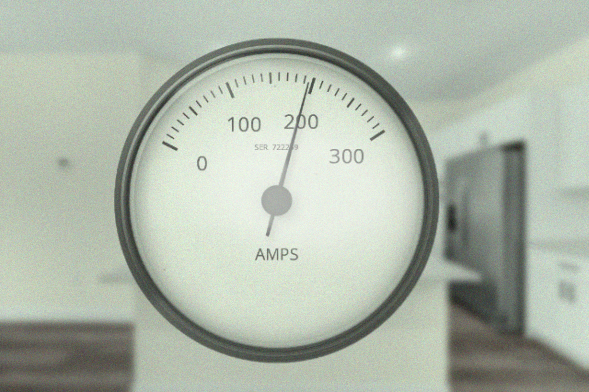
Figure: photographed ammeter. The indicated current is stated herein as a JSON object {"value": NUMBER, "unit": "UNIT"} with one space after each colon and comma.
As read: {"value": 195, "unit": "A"}
